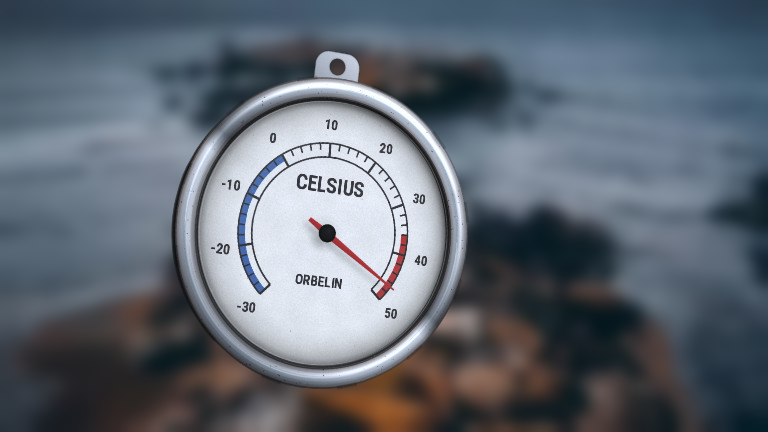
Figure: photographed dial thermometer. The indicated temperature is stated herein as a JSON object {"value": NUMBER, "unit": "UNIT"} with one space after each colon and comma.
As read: {"value": 47, "unit": "°C"}
